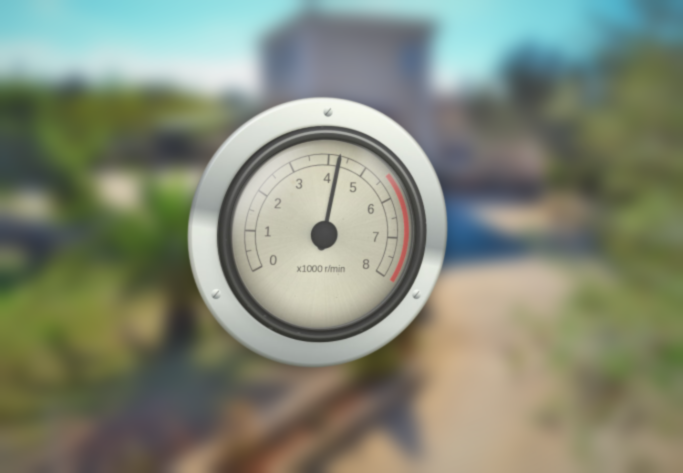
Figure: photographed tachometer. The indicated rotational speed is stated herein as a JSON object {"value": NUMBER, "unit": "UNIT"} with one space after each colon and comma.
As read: {"value": 4250, "unit": "rpm"}
